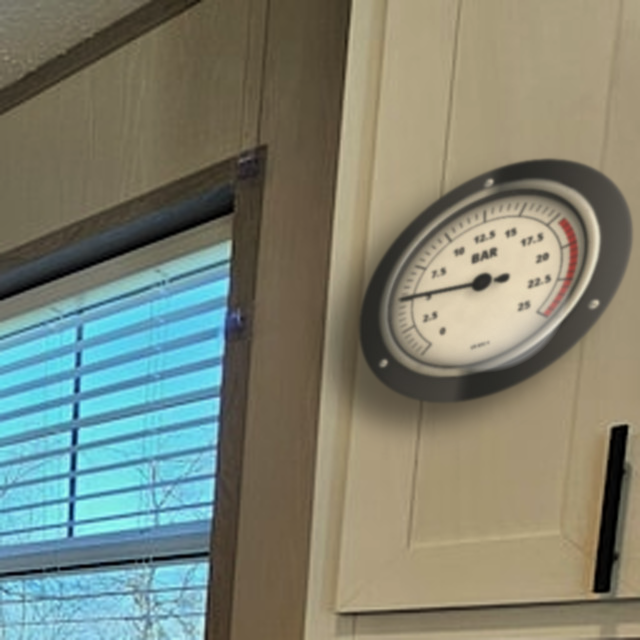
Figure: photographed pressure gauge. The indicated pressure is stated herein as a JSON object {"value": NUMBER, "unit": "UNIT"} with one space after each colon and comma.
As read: {"value": 5, "unit": "bar"}
